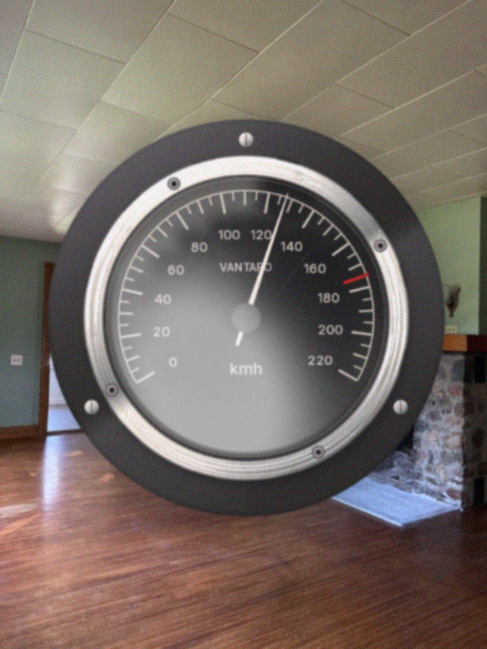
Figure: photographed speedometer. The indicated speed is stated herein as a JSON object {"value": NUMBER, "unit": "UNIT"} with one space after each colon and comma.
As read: {"value": 127.5, "unit": "km/h"}
